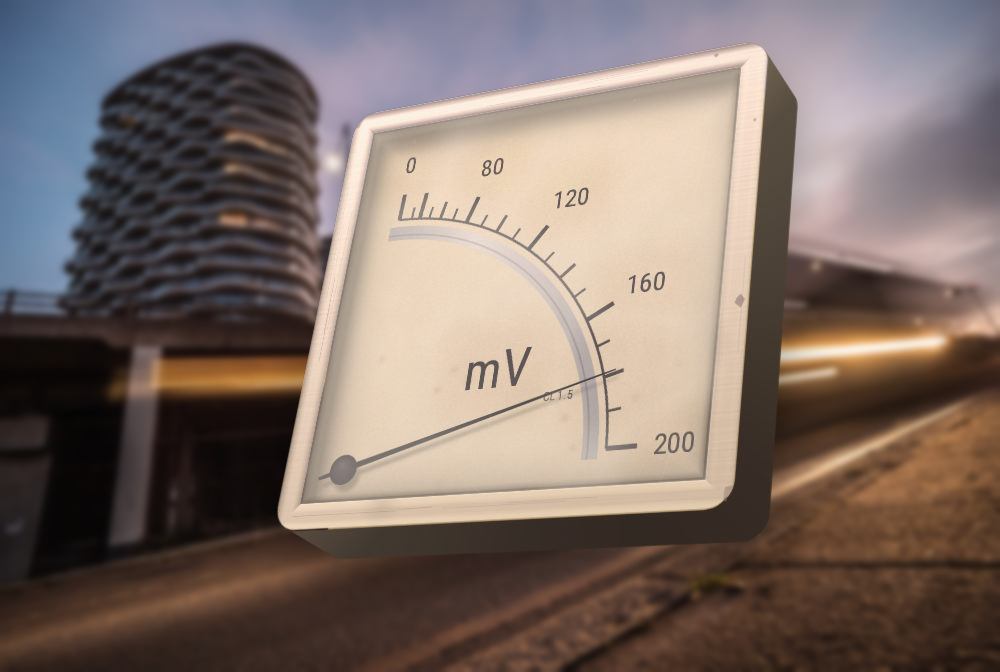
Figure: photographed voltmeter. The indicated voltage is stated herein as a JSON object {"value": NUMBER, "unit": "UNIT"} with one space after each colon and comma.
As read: {"value": 180, "unit": "mV"}
